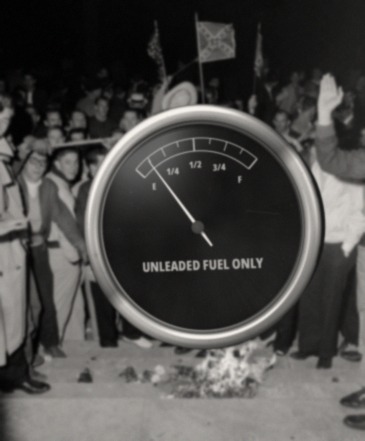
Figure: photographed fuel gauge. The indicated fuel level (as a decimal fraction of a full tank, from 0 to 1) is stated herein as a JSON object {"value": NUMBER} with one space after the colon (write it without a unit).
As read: {"value": 0.125}
